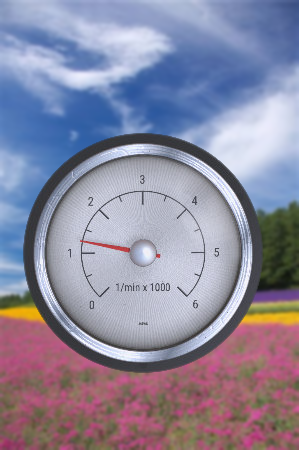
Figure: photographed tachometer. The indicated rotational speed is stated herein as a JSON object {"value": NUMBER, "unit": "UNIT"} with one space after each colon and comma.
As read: {"value": 1250, "unit": "rpm"}
